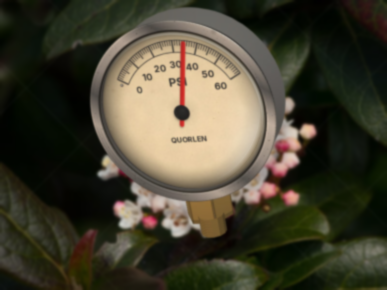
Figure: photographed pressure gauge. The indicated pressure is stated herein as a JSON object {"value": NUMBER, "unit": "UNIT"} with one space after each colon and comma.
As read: {"value": 35, "unit": "psi"}
